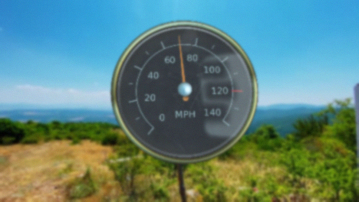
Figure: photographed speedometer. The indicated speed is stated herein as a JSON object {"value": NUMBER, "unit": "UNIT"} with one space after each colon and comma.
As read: {"value": 70, "unit": "mph"}
